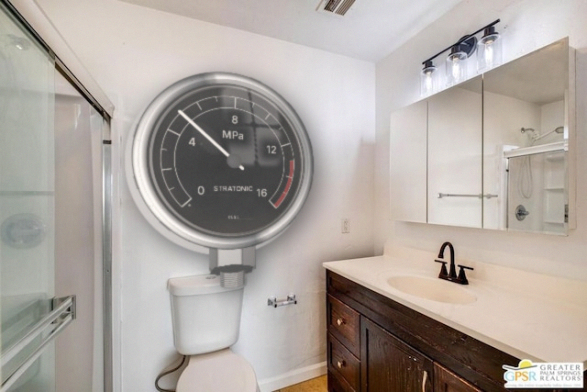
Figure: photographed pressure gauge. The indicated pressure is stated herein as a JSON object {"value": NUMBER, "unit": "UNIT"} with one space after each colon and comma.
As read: {"value": 5, "unit": "MPa"}
